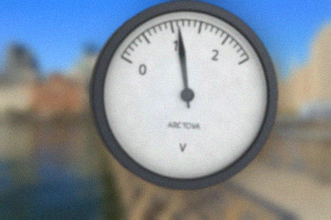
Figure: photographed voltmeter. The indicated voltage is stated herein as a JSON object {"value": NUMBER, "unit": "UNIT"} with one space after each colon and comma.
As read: {"value": 1.1, "unit": "V"}
